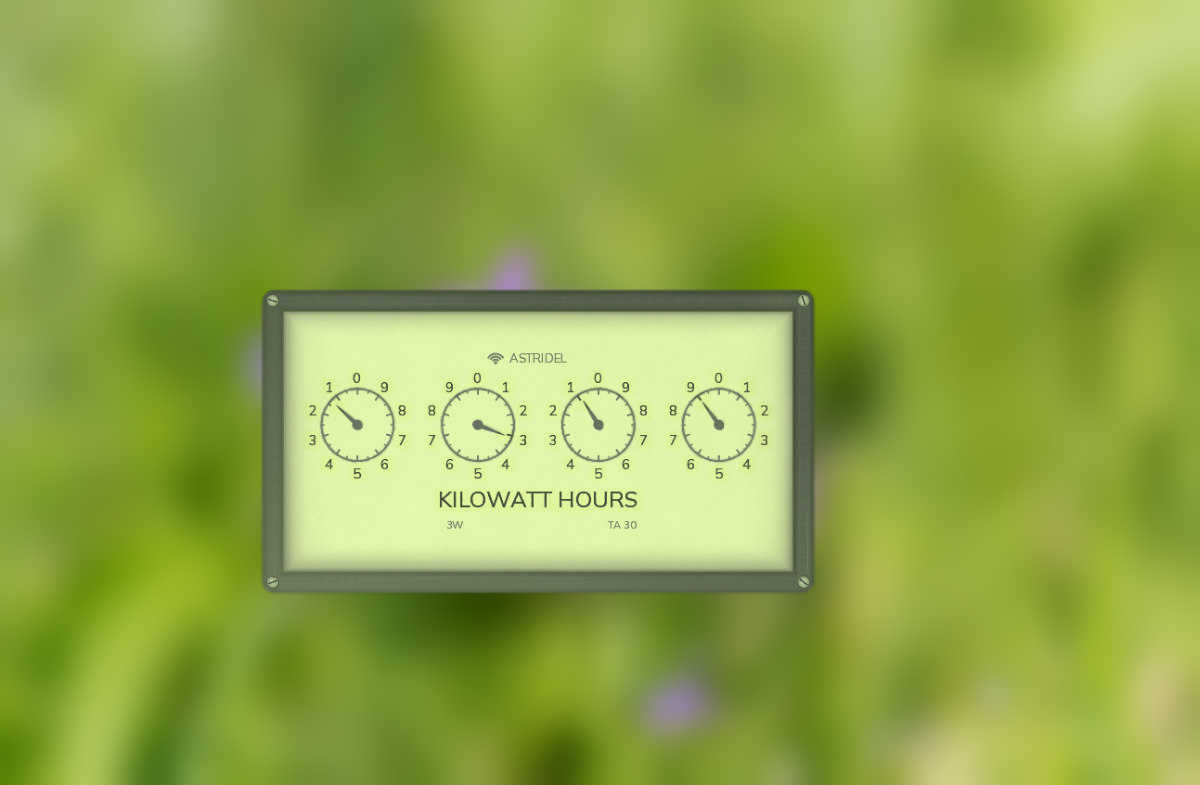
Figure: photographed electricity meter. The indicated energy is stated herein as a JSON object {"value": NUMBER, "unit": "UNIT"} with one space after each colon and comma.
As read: {"value": 1309, "unit": "kWh"}
